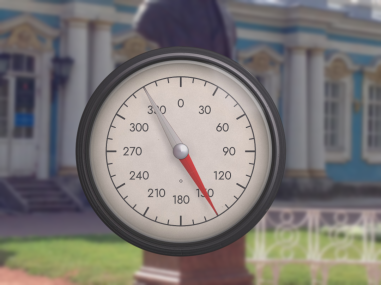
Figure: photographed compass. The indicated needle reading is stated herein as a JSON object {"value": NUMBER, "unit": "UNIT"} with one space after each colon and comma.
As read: {"value": 150, "unit": "°"}
